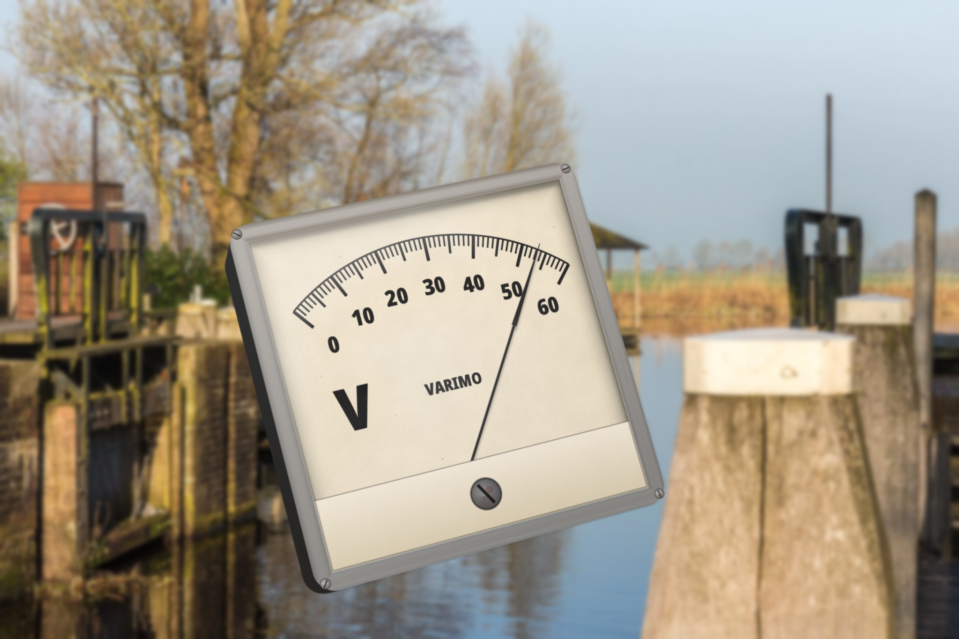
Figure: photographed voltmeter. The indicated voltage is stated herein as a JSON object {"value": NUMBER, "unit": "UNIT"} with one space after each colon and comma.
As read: {"value": 53, "unit": "V"}
